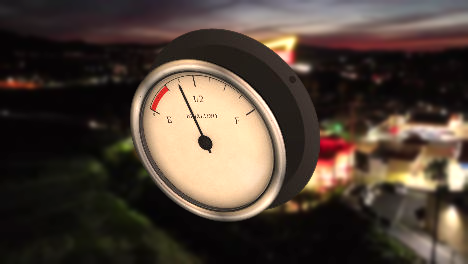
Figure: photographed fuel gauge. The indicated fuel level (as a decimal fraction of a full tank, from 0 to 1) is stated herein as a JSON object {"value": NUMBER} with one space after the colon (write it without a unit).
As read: {"value": 0.375}
